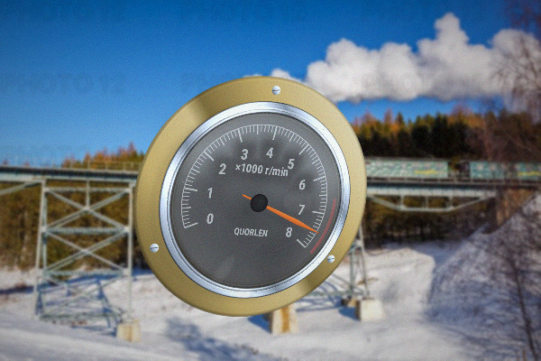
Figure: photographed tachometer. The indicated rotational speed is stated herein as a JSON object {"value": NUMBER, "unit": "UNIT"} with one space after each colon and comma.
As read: {"value": 7500, "unit": "rpm"}
